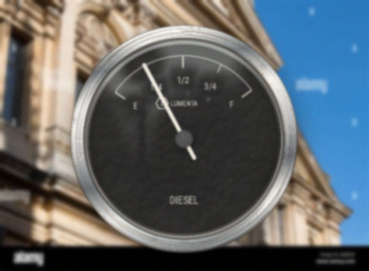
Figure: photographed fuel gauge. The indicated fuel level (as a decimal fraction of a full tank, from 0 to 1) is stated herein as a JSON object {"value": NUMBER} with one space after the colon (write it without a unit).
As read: {"value": 0.25}
